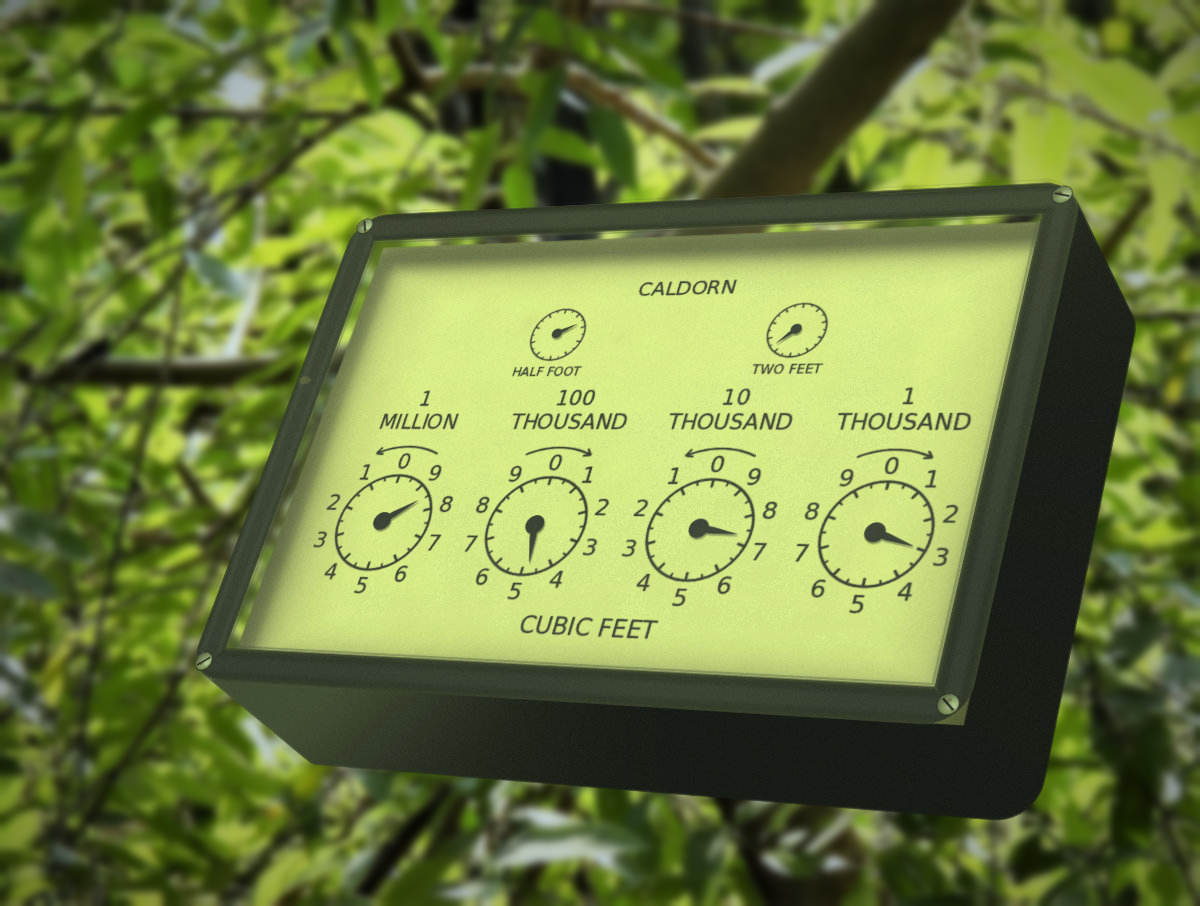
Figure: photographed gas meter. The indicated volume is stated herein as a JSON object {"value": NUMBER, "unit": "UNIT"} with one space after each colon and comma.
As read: {"value": 847300, "unit": "ft³"}
